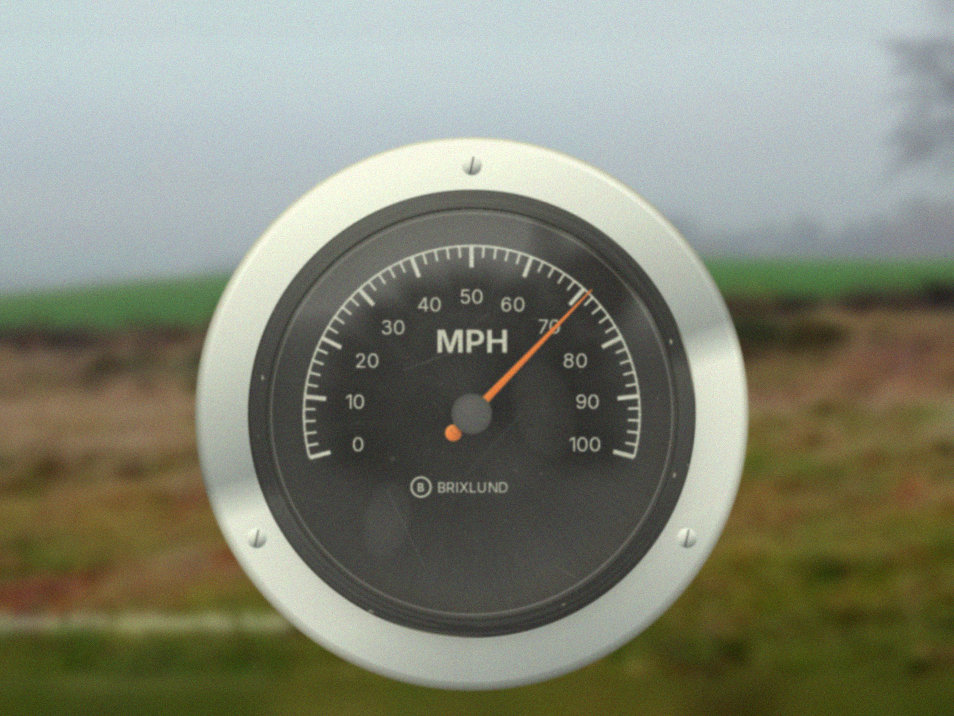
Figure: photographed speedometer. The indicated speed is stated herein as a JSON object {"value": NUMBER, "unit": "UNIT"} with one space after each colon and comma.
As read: {"value": 71, "unit": "mph"}
